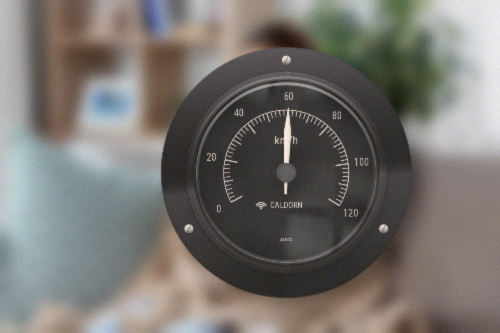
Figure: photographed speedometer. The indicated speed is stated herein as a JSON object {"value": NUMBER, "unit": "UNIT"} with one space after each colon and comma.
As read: {"value": 60, "unit": "km/h"}
